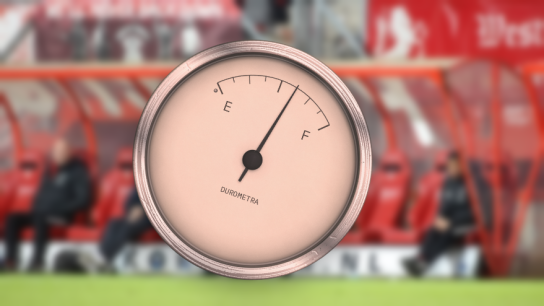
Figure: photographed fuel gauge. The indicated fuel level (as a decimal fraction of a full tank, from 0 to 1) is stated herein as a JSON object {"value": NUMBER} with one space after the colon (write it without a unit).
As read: {"value": 0.625}
